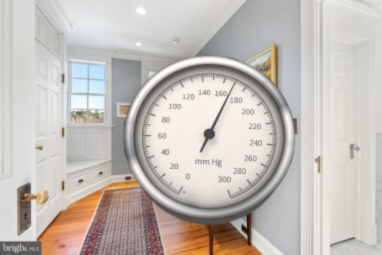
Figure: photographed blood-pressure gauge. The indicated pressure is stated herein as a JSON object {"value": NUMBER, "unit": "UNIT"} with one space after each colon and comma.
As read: {"value": 170, "unit": "mmHg"}
